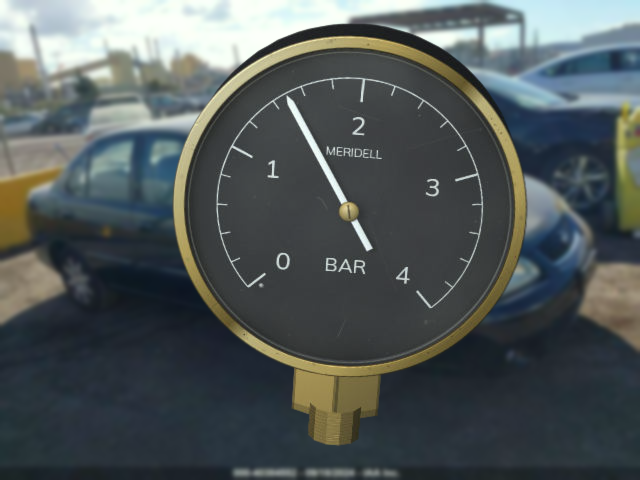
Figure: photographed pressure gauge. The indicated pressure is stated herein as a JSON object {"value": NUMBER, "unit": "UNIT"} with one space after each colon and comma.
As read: {"value": 1.5, "unit": "bar"}
